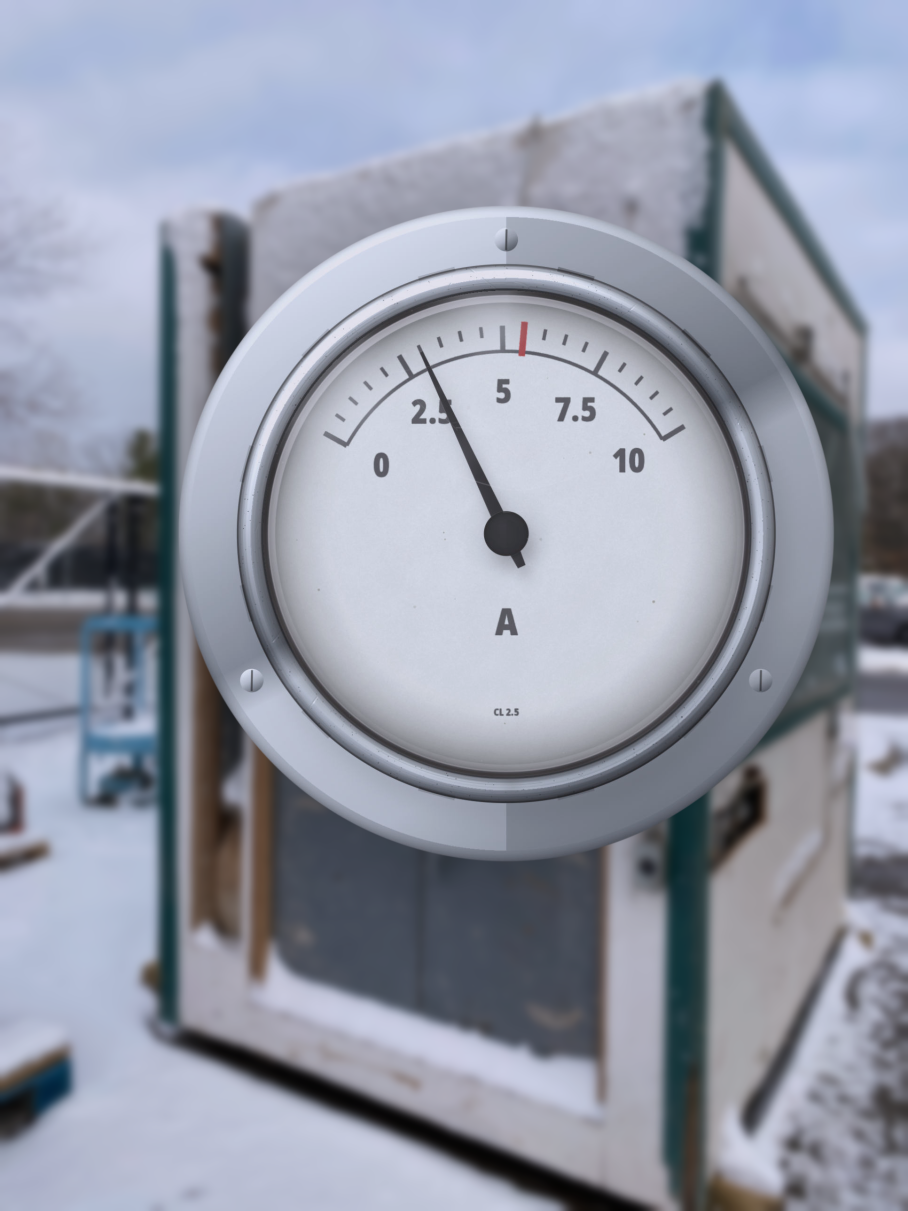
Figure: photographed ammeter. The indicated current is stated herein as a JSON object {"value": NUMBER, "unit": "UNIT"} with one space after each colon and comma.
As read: {"value": 3, "unit": "A"}
